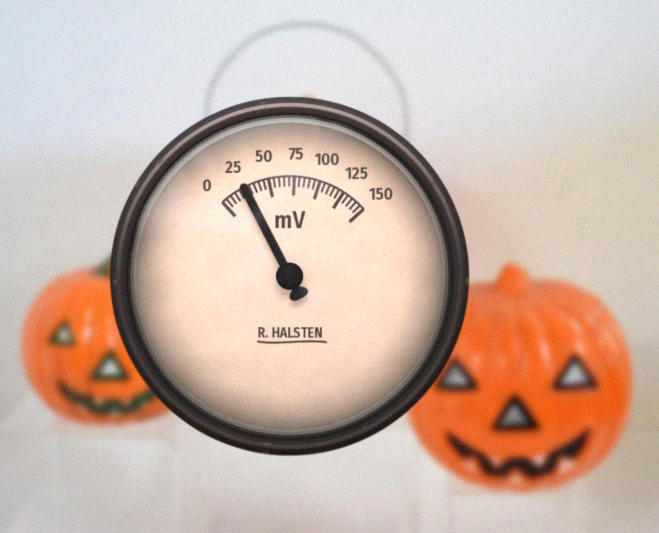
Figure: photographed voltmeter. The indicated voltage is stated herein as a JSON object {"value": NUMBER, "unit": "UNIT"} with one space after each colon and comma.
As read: {"value": 25, "unit": "mV"}
